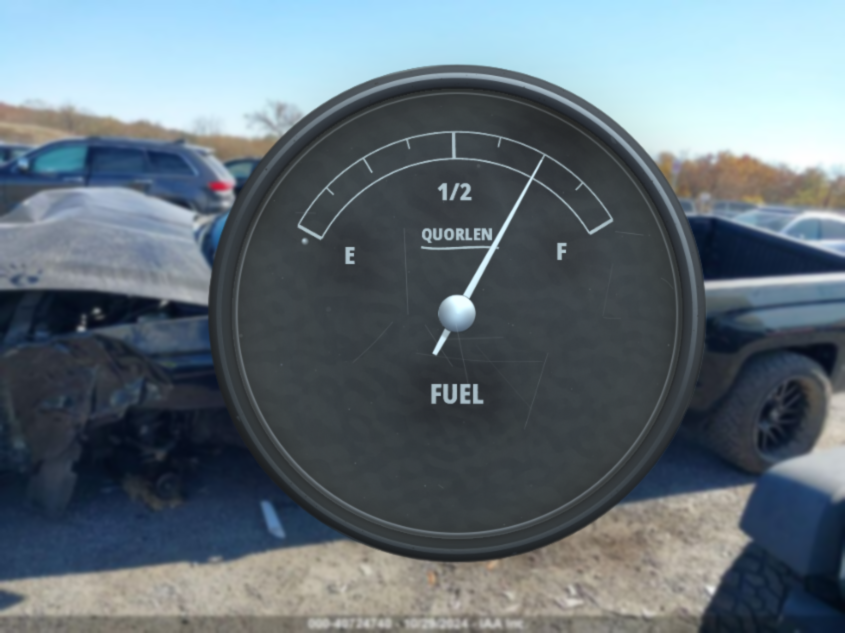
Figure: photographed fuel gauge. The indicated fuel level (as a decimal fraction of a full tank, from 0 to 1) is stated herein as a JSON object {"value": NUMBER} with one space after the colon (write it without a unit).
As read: {"value": 0.75}
